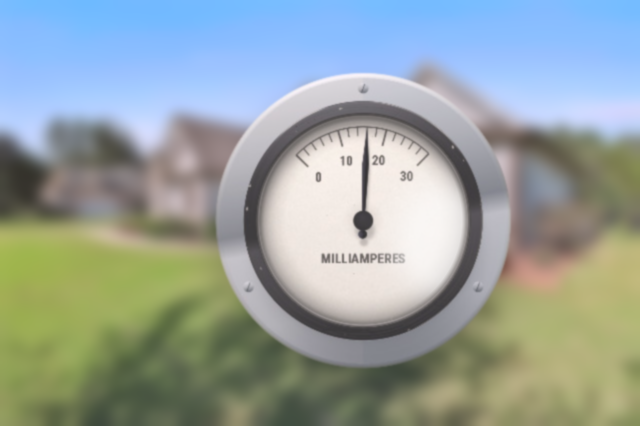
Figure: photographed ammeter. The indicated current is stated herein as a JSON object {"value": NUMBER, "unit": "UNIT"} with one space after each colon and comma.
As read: {"value": 16, "unit": "mA"}
